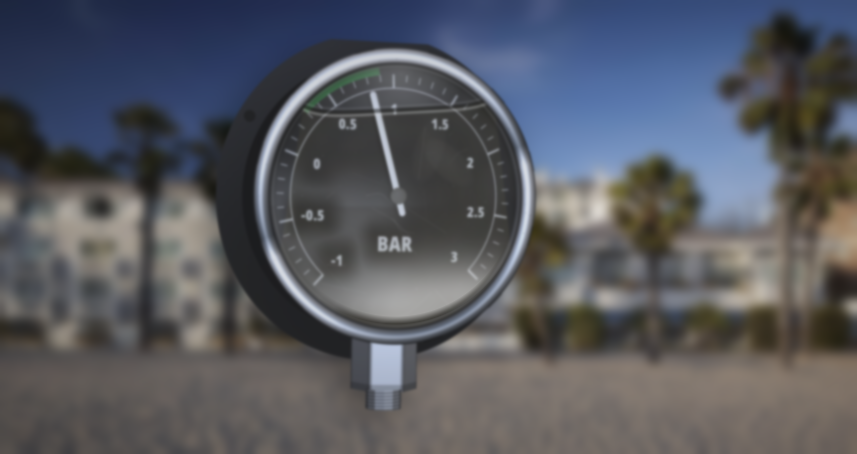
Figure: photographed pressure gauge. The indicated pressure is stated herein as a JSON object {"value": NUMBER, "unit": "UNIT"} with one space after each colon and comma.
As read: {"value": 0.8, "unit": "bar"}
